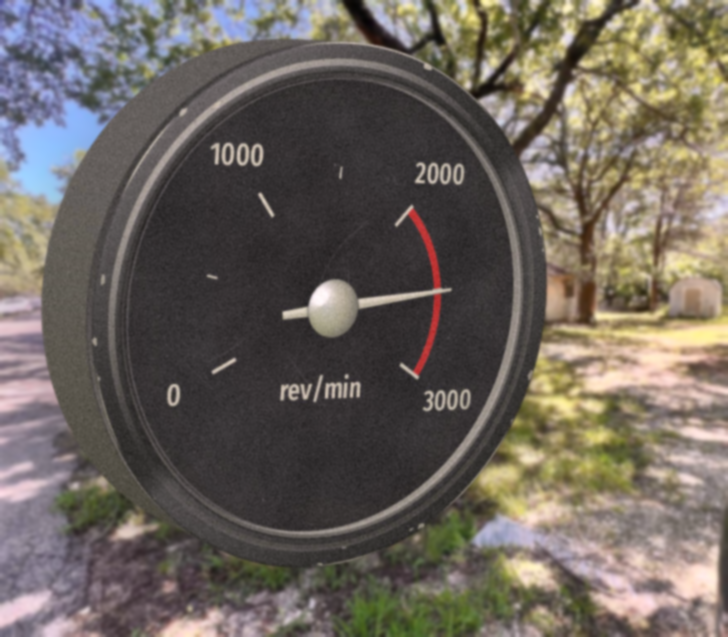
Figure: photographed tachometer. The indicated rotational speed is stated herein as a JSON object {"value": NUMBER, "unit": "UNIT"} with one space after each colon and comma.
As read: {"value": 2500, "unit": "rpm"}
